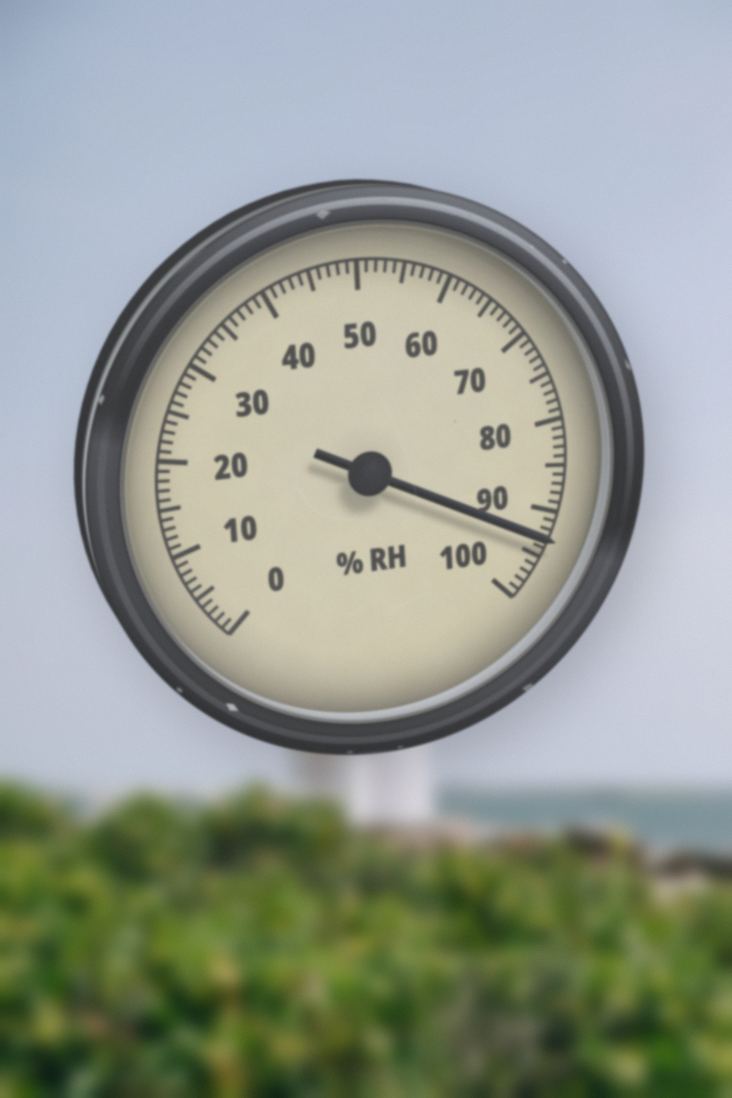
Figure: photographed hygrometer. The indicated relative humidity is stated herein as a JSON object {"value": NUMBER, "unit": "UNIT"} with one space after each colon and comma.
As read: {"value": 93, "unit": "%"}
